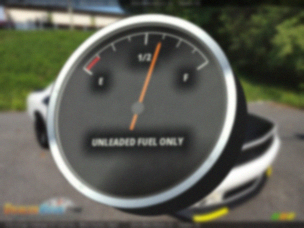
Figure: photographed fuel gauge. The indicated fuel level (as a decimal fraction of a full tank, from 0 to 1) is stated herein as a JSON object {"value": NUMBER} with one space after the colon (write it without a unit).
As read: {"value": 0.625}
